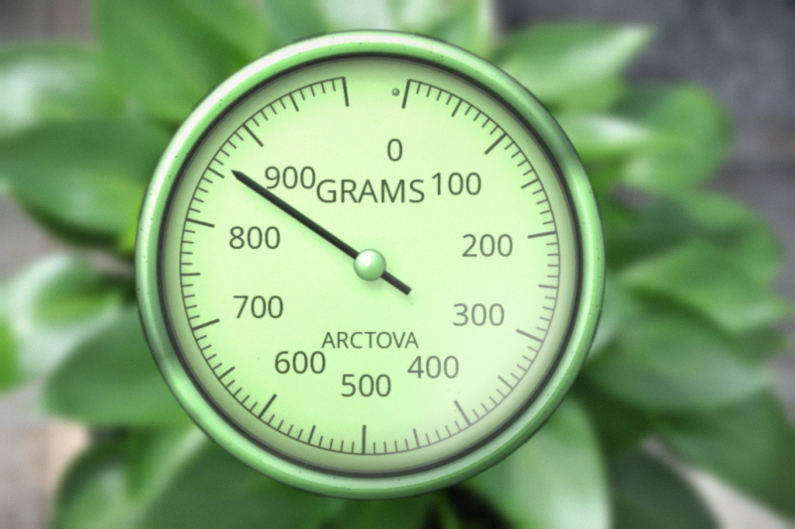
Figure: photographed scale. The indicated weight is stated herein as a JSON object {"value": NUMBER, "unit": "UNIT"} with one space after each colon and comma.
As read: {"value": 860, "unit": "g"}
